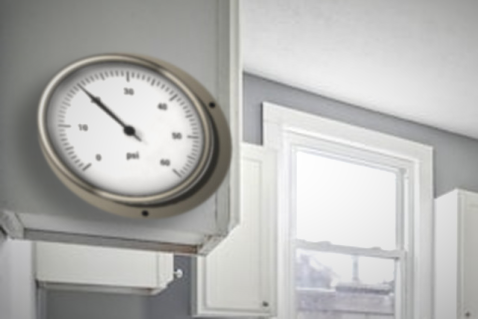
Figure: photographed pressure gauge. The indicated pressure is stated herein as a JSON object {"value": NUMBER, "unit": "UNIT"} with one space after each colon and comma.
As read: {"value": 20, "unit": "psi"}
